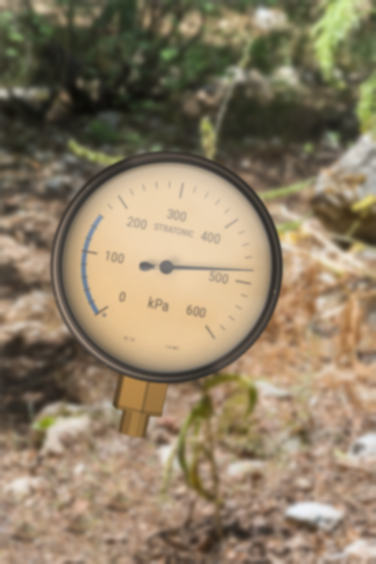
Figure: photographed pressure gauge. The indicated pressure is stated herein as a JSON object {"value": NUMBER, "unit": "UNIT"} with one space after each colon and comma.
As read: {"value": 480, "unit": "kPa"}
